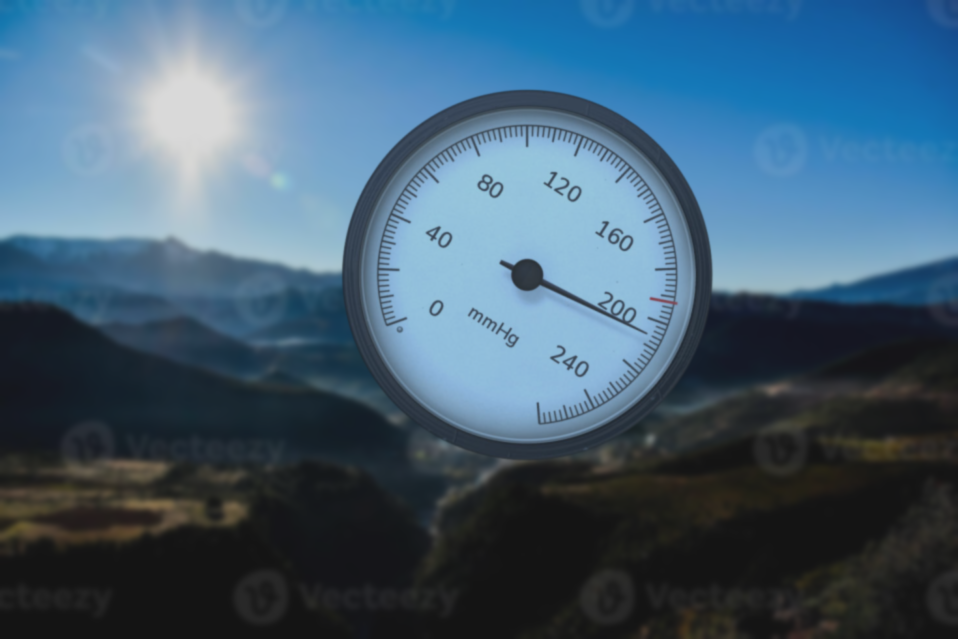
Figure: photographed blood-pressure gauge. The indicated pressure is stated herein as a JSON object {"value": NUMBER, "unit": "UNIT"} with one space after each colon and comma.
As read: {"value": 206, "unit": "mmHg"}
